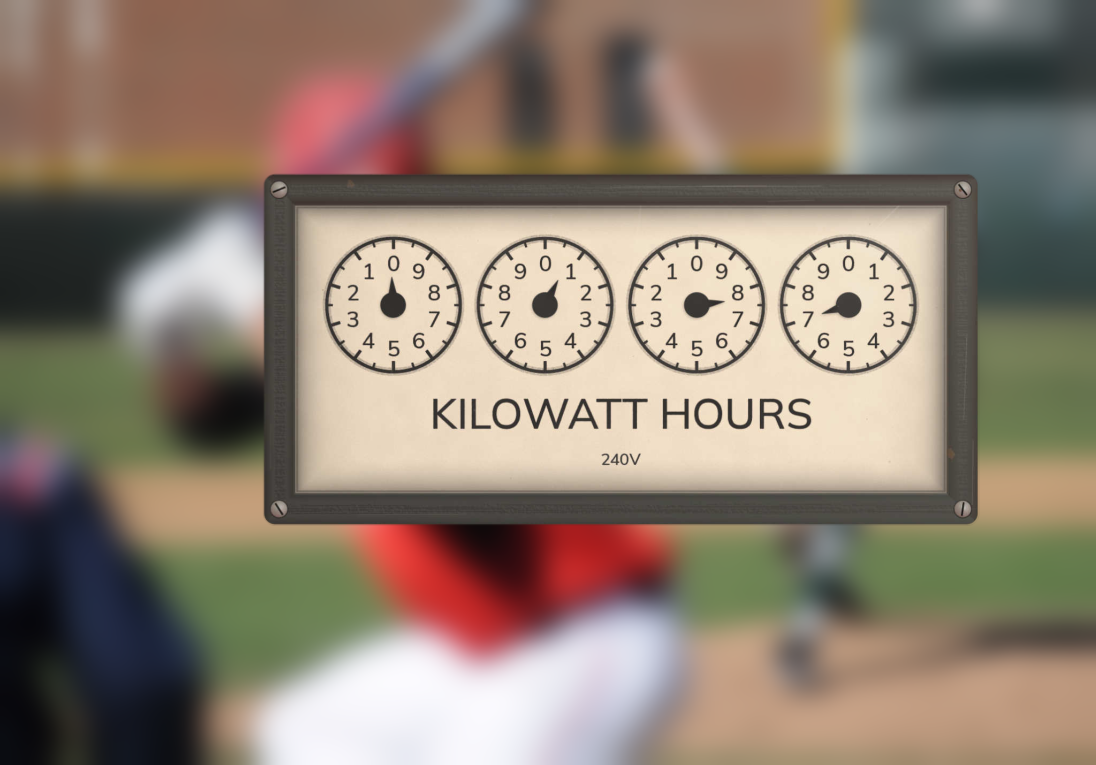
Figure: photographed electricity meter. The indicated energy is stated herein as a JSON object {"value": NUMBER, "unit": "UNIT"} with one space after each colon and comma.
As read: {"value": 77, "unit": "kWh"}
